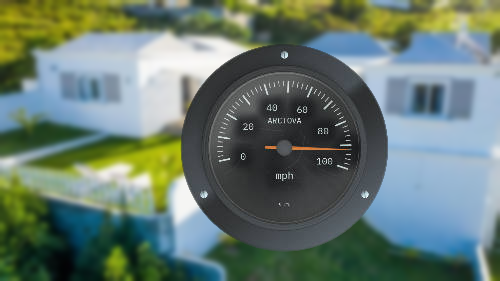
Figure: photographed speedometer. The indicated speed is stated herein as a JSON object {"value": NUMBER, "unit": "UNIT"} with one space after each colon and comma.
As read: {"value": 92, "unit": "mph"}
